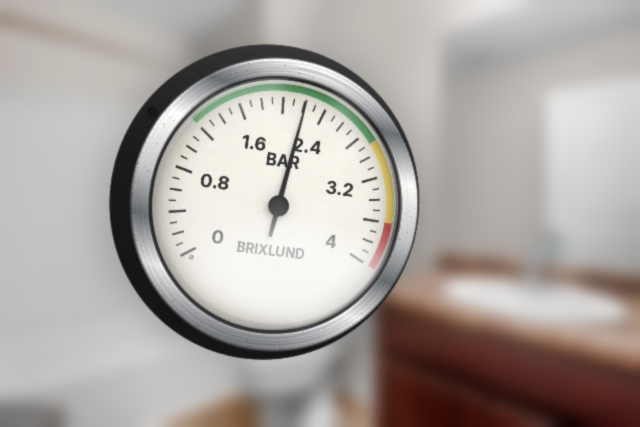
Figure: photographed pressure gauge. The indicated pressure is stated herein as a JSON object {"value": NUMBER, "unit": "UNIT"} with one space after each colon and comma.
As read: {"value": 2.2, "unit": "bar"}
